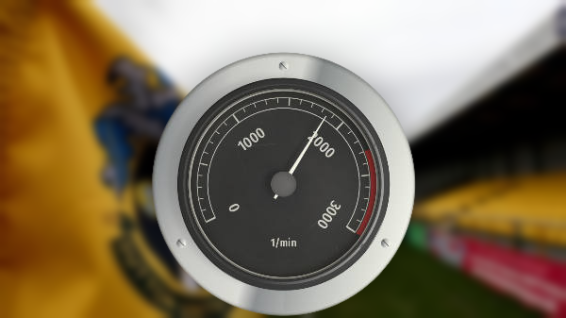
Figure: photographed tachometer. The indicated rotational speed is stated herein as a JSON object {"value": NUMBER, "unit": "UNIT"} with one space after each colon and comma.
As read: {"value": 1850, "unit": "rpm"}
